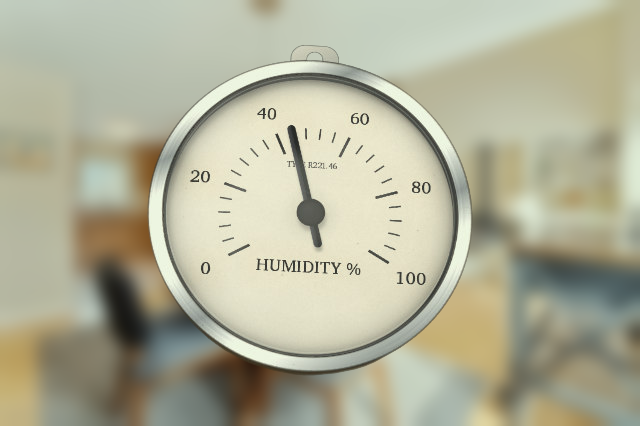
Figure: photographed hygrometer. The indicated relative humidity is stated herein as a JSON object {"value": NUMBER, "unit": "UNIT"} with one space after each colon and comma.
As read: {"value": 44, "unit": "%"}
